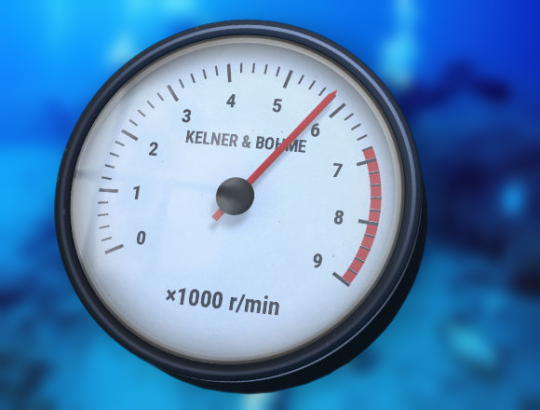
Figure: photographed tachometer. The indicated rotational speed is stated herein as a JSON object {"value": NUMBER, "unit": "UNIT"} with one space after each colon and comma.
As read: {"value": 5800, "unit": "rpm"}
